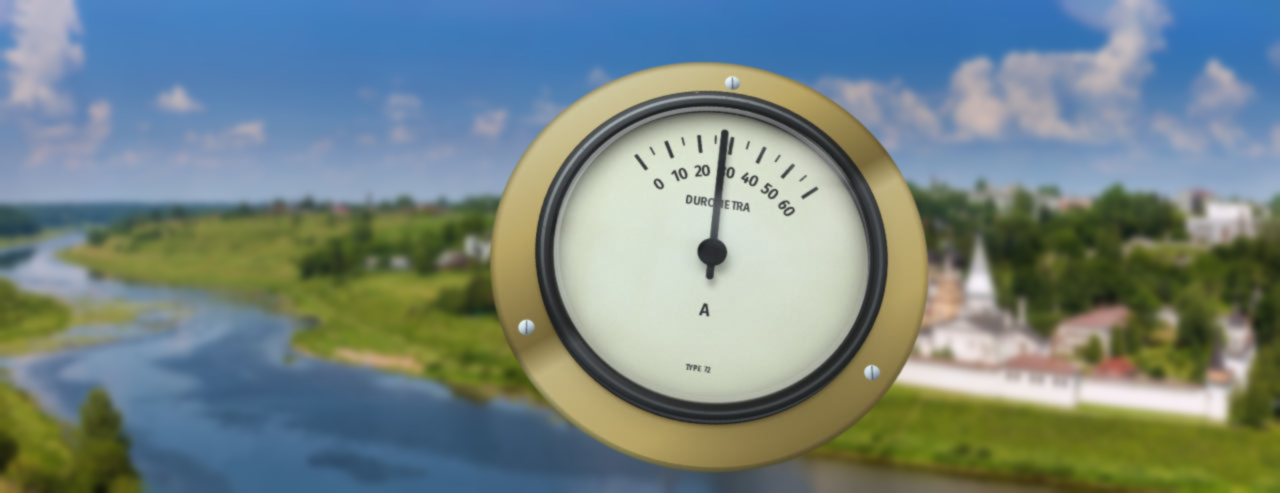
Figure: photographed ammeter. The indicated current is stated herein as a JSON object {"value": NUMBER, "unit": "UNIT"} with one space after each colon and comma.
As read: {"value": 27.5, "unit": "A"}
